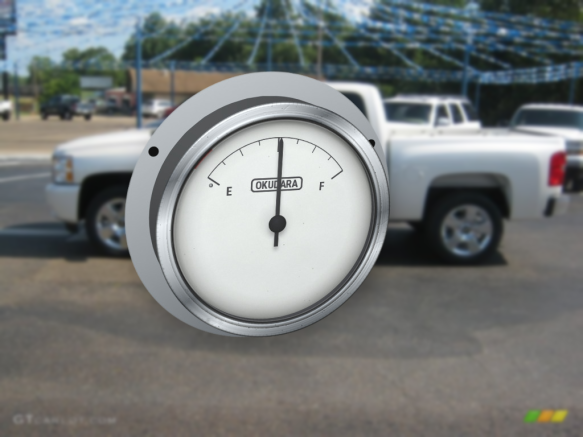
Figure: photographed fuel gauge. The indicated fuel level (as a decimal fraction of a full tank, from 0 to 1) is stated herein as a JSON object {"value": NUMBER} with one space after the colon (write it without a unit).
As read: {"value": 0.5}
